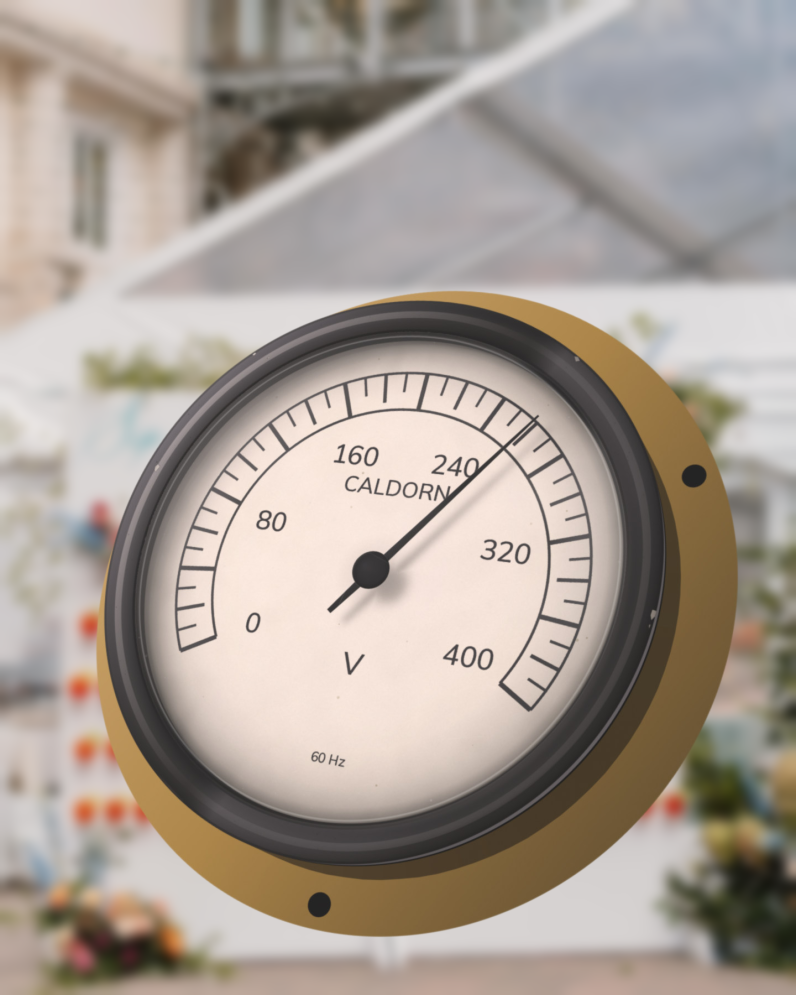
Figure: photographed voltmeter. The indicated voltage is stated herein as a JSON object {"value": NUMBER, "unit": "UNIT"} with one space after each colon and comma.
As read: {"value": 260, "unit": "V"}
